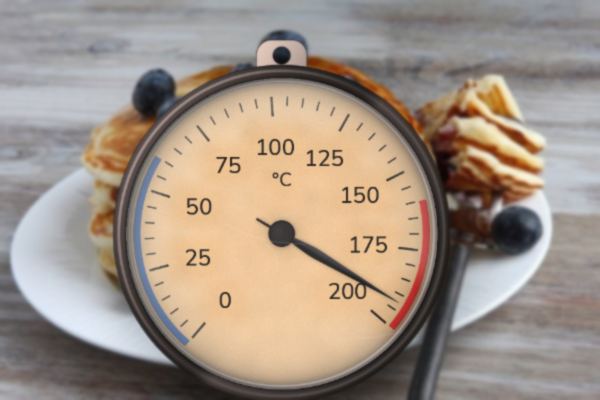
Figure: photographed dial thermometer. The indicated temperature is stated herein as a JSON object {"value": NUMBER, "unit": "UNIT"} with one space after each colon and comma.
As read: {"value": 192.5, "unit": "°C"}
